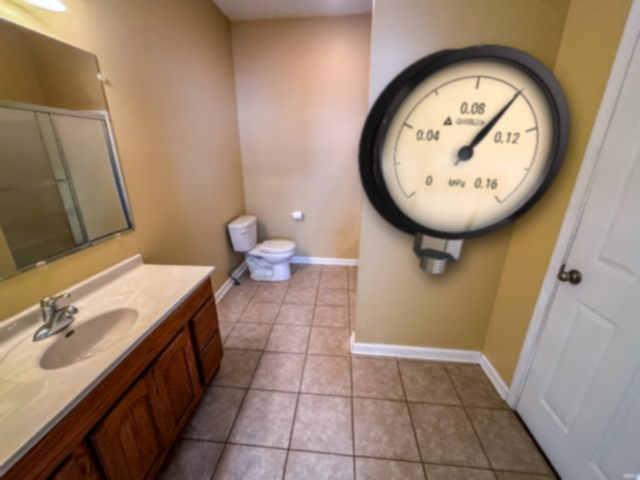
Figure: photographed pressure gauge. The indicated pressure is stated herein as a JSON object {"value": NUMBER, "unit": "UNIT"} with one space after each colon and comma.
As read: {"value": 0.1, "unit": "MPa"}
